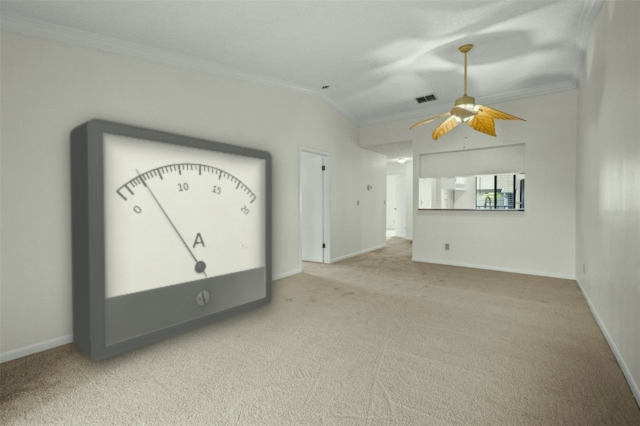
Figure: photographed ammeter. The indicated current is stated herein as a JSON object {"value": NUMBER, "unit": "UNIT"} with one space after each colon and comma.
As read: {"value": 5, "unit": "A"}
